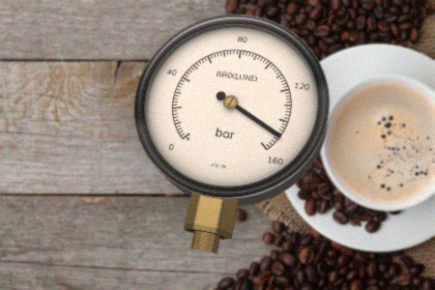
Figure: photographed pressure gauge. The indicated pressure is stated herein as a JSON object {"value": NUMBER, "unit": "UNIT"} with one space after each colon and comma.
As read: {"value": 150, "unit": "bar"}
